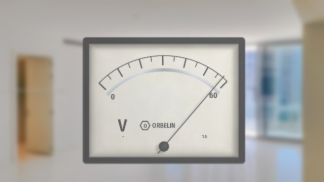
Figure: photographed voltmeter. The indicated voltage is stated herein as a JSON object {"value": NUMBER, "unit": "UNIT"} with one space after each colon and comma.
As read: {"value": 57.5, "unit": "V"}
